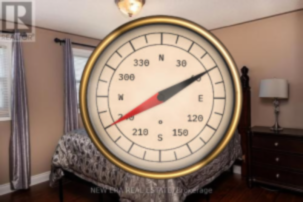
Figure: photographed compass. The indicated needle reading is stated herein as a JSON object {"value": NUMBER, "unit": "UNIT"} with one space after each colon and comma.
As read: {"value": 240, "unit": "°"}
